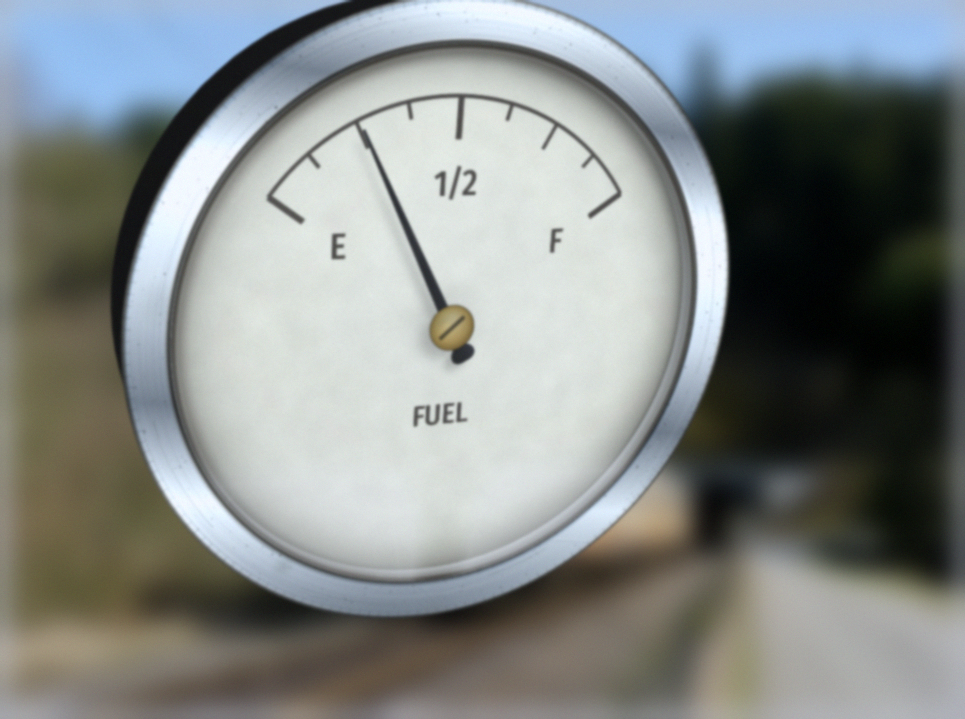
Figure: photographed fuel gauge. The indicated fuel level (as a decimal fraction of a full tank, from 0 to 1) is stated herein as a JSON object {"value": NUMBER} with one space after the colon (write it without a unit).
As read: {"value": 0.25}
